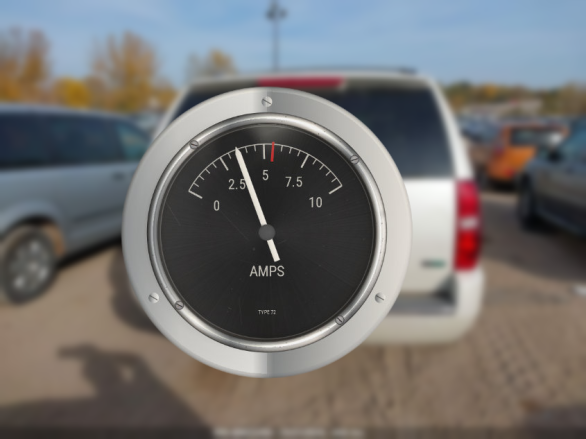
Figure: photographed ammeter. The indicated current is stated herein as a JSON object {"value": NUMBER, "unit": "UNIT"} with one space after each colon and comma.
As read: {"value": 3.5, "unit": "A"}
